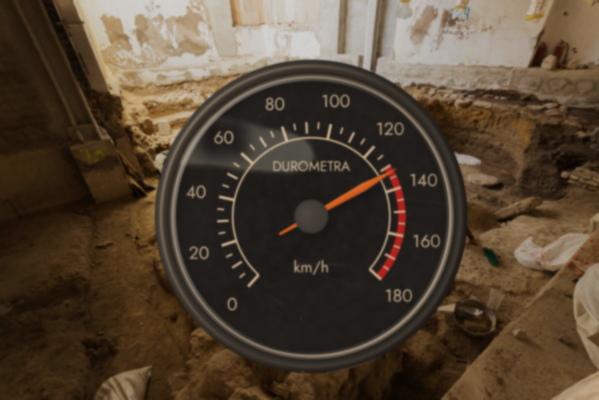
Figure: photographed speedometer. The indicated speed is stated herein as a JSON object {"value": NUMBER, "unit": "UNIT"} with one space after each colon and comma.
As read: {"value": 132.5, "unit": "km/h"}
